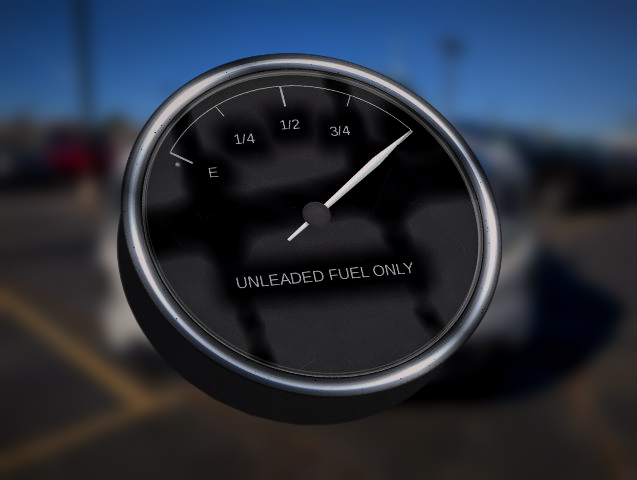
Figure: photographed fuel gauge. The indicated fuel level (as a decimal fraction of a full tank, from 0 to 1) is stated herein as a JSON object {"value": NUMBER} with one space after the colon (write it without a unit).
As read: {"value": 1}
